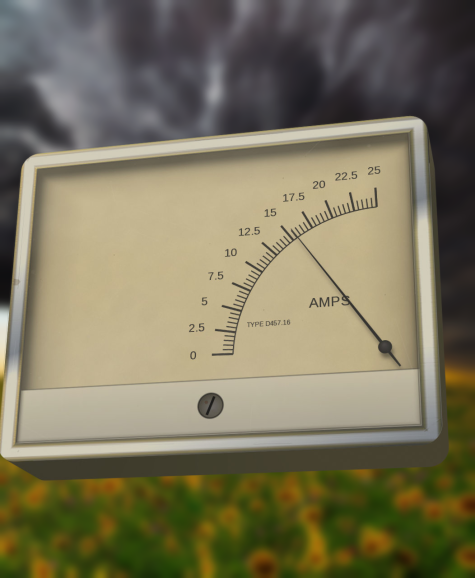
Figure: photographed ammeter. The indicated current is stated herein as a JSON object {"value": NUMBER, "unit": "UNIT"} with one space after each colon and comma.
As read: {"value": 15.5, "unit": "A"}
